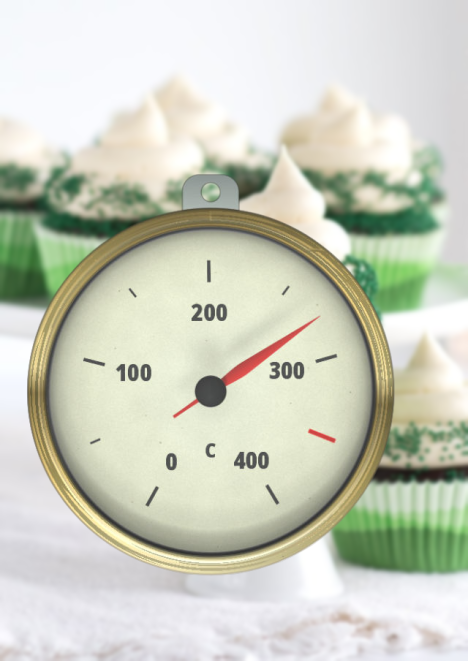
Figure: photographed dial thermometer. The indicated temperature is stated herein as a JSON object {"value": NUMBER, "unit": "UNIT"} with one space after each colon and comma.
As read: {"value": 275, "unit": "°C"}
